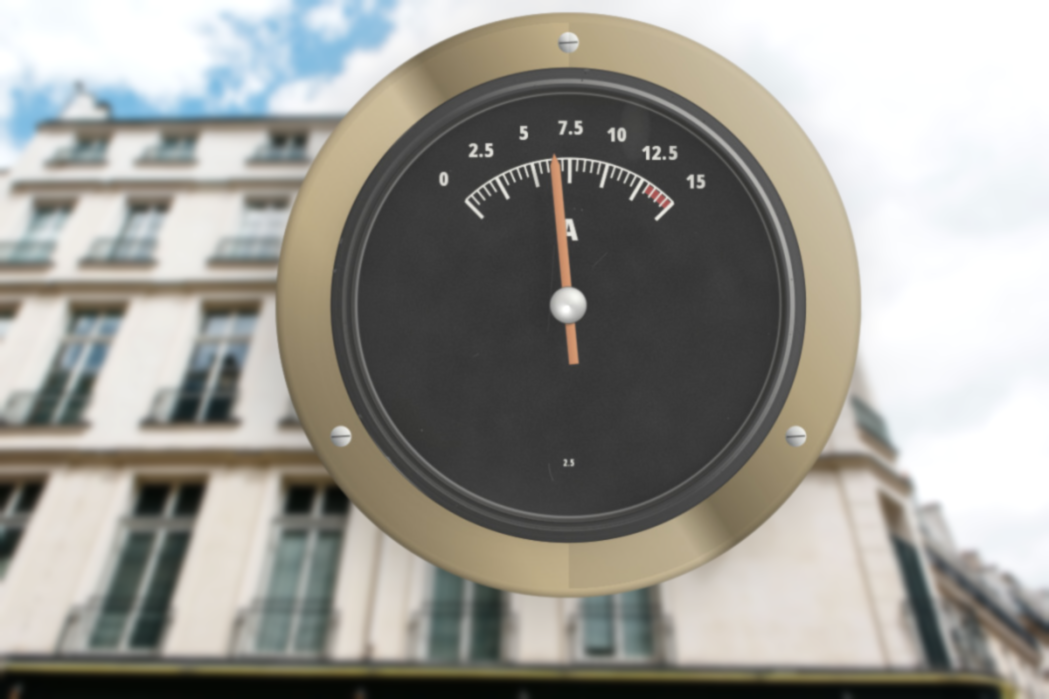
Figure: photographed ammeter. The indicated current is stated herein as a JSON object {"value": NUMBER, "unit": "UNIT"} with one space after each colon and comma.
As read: {"value": 6.5, "unit": "A"}
